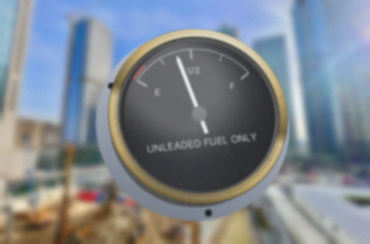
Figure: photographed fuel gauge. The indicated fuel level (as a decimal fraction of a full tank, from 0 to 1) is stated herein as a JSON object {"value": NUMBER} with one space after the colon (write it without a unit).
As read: {"value": 0.375}
